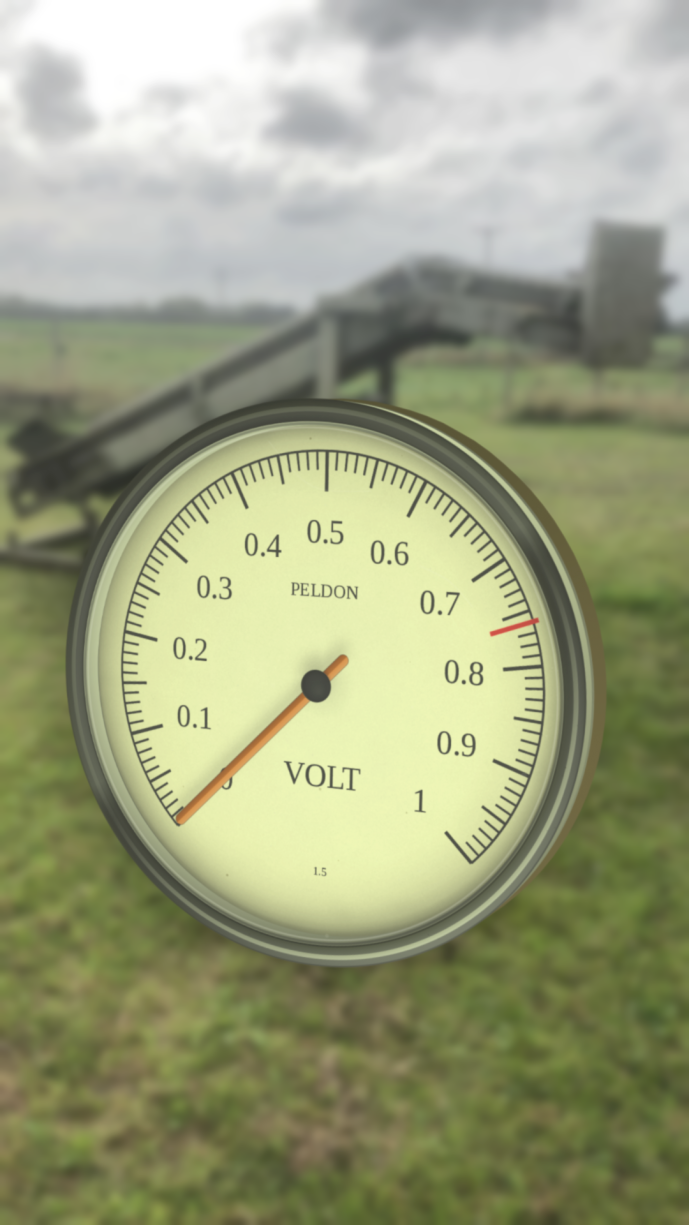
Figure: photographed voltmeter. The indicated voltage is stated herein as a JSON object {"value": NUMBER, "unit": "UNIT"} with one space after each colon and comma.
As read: {"value": 0, "unit": "V"}
